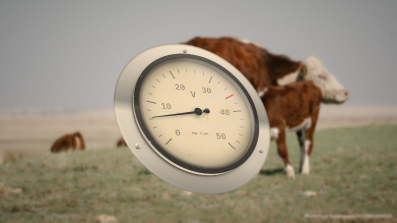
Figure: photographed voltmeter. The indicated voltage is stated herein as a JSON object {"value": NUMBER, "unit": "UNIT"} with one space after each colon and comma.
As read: {"value": 6, "unit": "V"}
